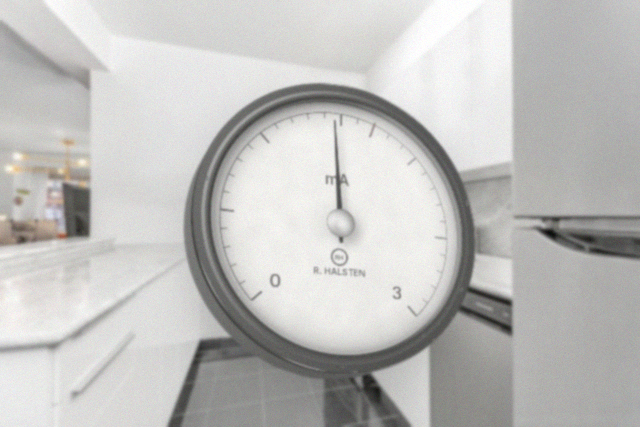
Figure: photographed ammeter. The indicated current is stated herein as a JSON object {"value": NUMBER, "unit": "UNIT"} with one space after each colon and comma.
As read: {"value": 1.45, "unit": "mA"}
